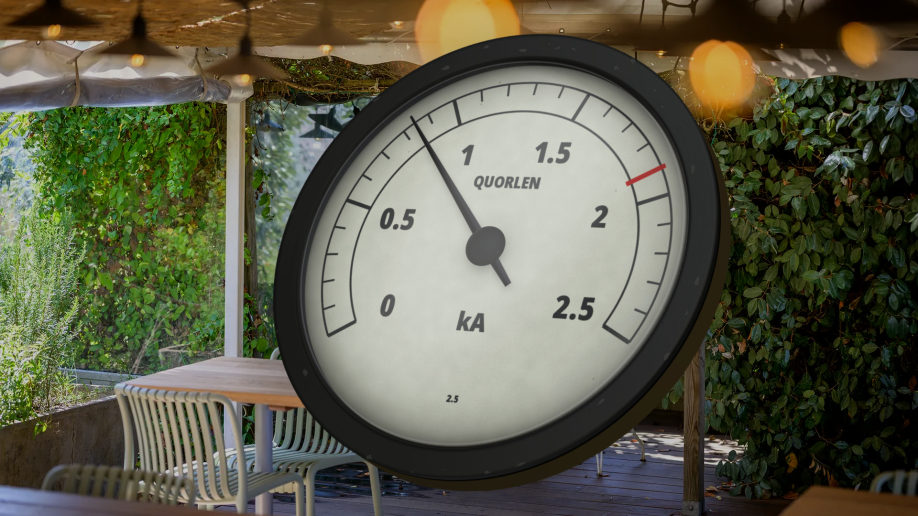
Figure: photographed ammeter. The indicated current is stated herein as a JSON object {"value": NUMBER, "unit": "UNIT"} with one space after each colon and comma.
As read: {"value": 0.85, "unit": "kA"}
